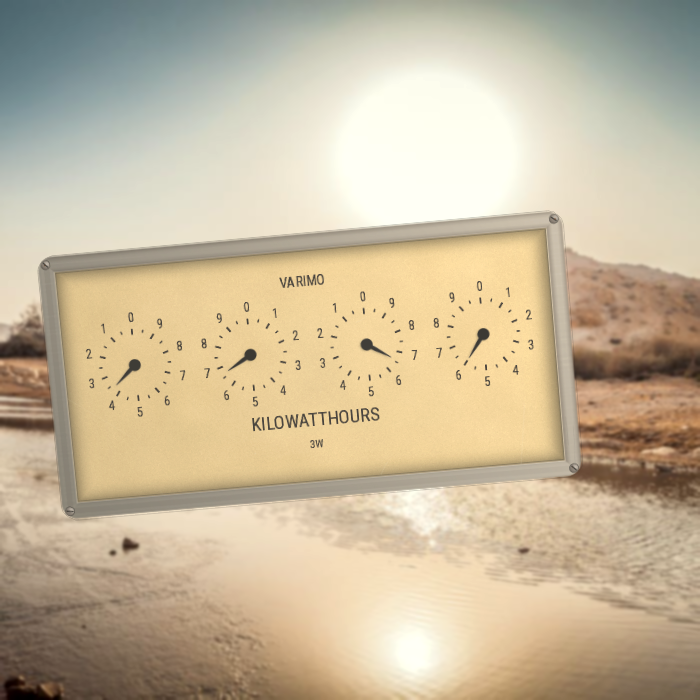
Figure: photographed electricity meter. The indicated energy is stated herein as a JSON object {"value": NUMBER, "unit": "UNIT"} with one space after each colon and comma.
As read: {"value": 3666, "unit": "kWh"}
